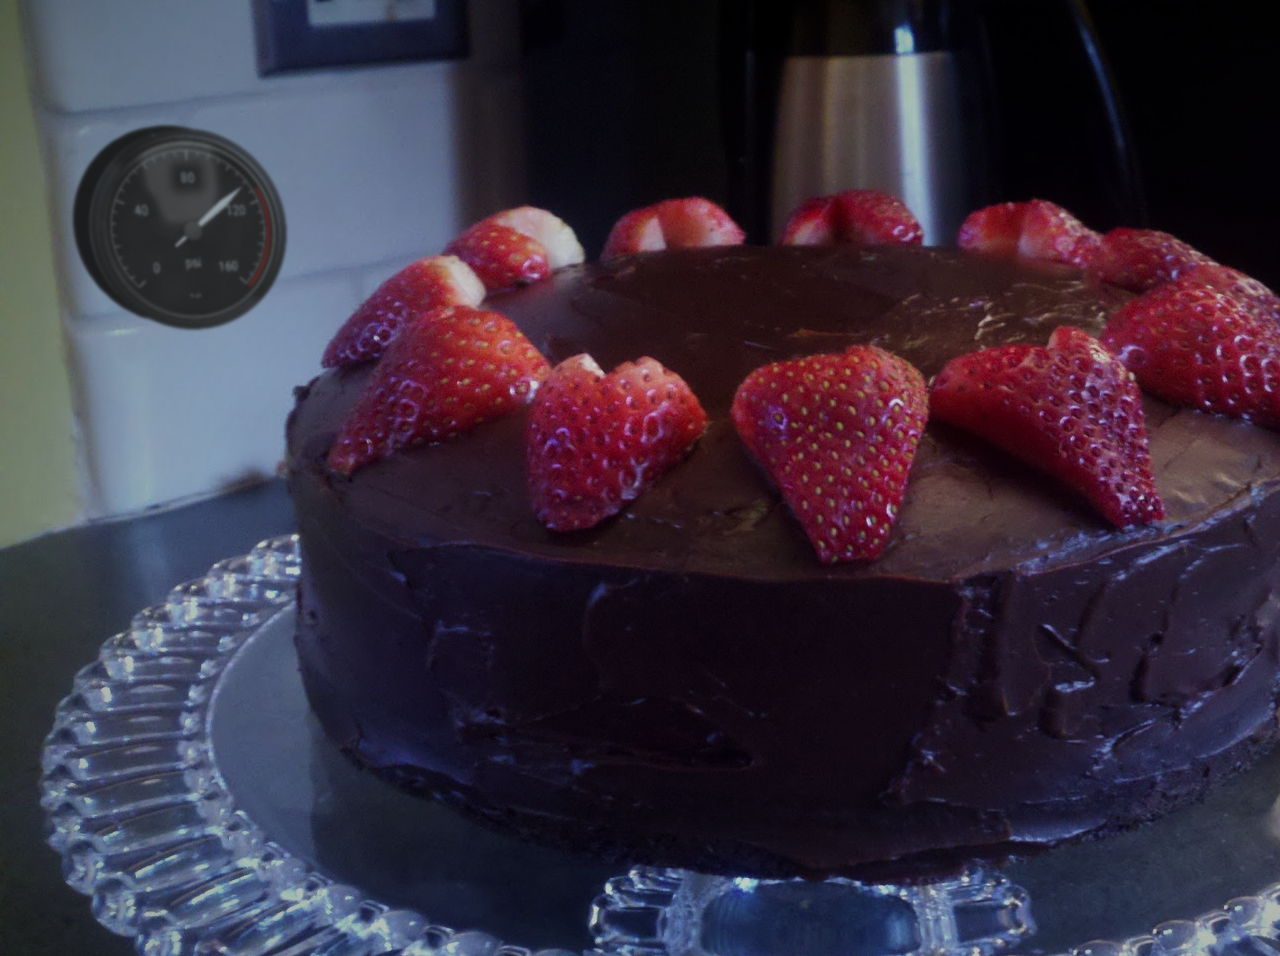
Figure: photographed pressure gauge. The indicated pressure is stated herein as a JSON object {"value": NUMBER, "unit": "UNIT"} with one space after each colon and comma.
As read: {"value": 110, "unit": "psi"}
